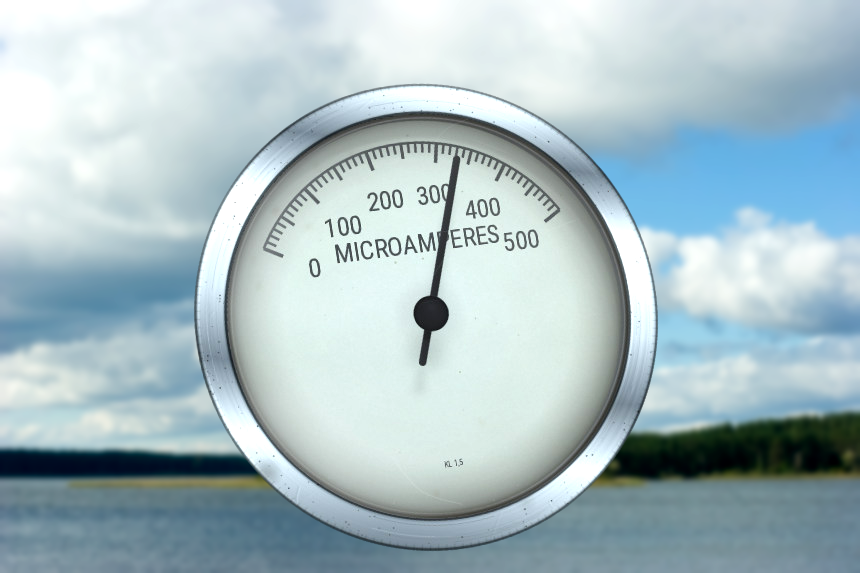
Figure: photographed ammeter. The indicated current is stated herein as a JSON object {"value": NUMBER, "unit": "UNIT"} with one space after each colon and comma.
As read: {"value": 330, "unit": "µA"}
